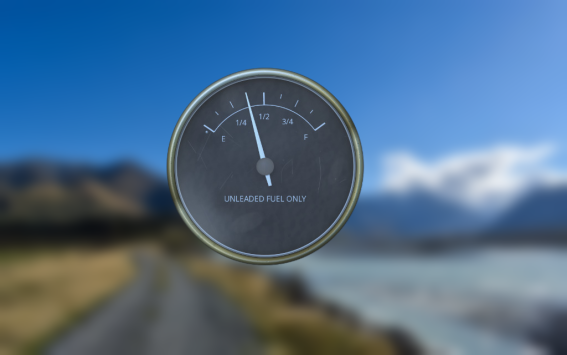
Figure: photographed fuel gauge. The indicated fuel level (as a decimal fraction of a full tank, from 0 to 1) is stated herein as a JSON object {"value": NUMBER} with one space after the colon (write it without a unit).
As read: {"value": 0.375}
